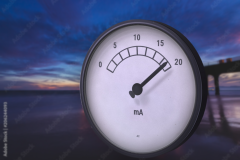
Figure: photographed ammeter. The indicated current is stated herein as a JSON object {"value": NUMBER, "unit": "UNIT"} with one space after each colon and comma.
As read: {"value": 18.75, "unit": "mA"}
